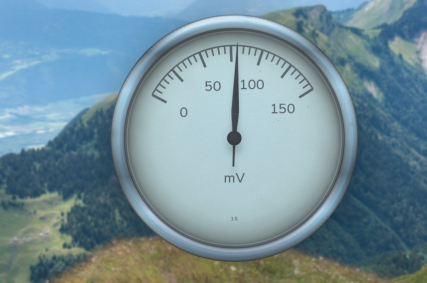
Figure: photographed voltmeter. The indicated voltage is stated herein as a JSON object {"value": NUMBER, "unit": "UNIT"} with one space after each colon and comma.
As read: {"value": 80, "unit": "mV"}
